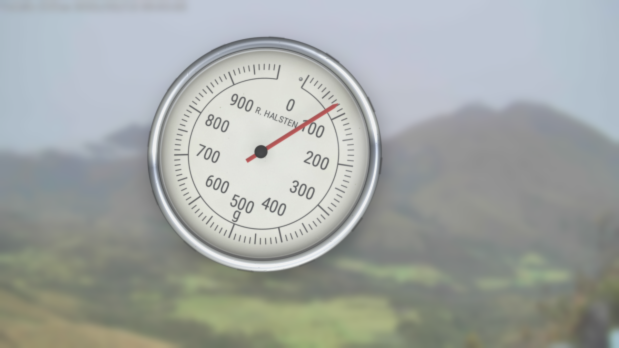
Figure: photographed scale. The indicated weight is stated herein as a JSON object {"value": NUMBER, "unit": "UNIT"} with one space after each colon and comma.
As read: {"value": 80, "unit": "g"}
